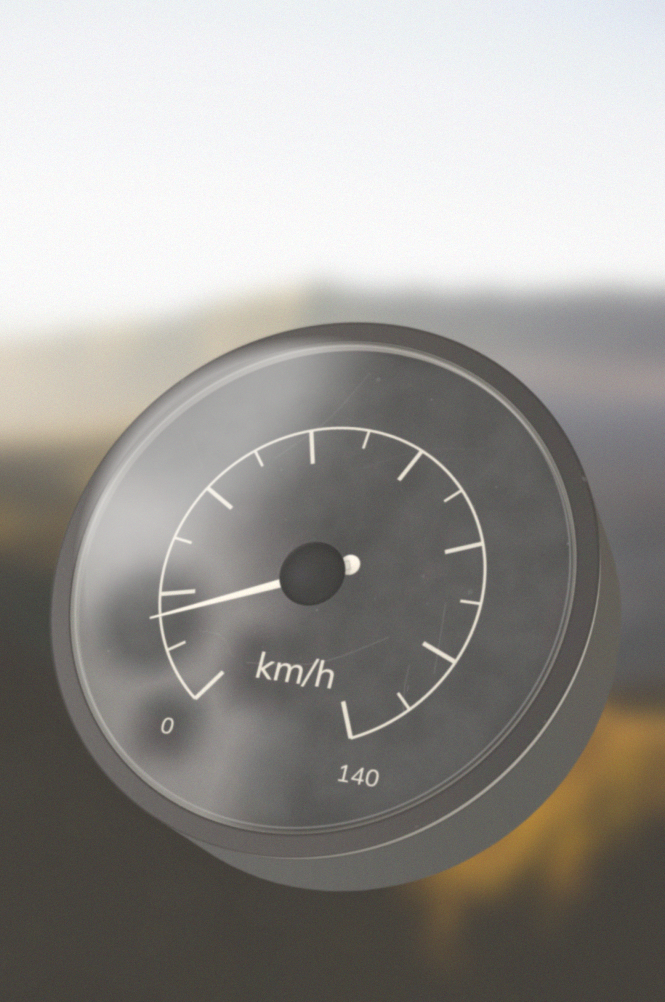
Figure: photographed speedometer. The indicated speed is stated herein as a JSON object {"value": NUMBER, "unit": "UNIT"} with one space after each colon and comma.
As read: {"value": 15, "unit": "km/h"}
